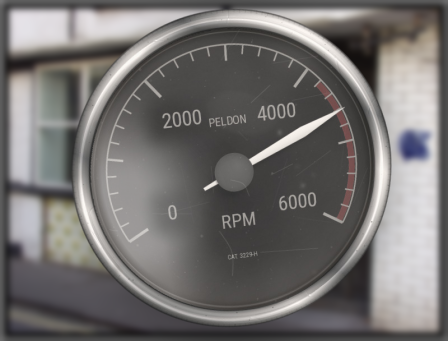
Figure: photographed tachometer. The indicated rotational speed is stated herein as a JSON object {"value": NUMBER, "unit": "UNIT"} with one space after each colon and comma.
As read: {"value": 4600, "unit": "rpm"}
